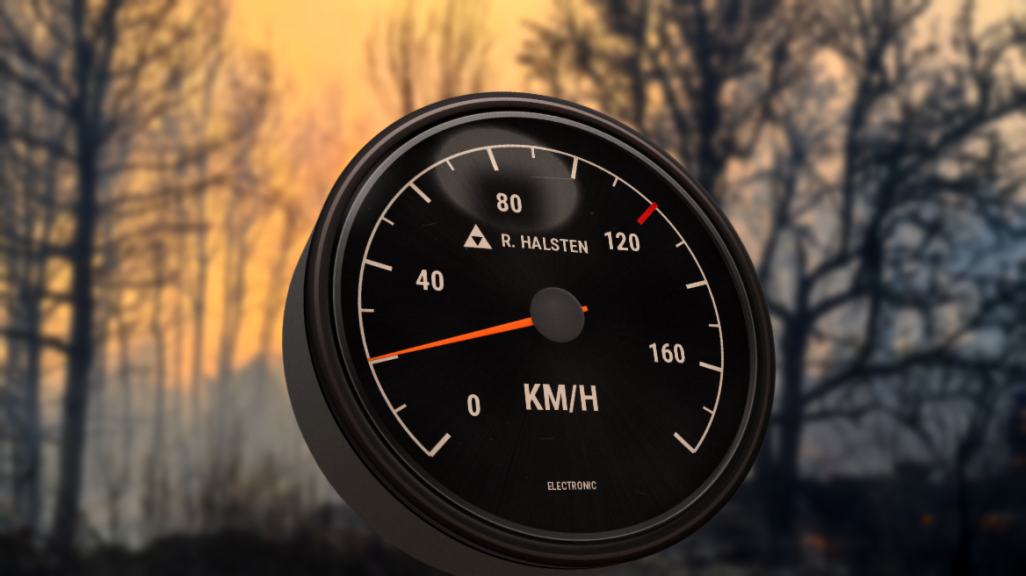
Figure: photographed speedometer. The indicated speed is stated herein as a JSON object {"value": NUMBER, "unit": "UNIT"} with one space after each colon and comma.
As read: {"value": 20, "unit": "km/h"}
